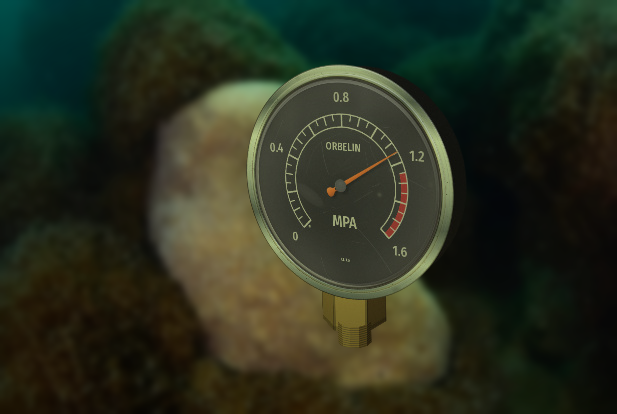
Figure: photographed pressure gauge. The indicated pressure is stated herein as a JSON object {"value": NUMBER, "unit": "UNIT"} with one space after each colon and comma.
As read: {"value": 1.15, "unit": "MPa"}
